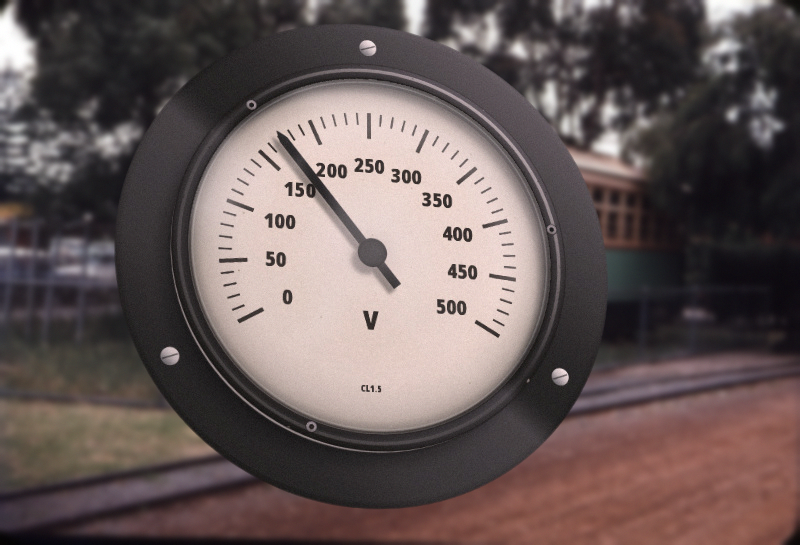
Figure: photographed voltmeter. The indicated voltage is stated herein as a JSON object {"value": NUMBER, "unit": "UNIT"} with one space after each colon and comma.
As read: {"value": 170, "unit": "V"}
